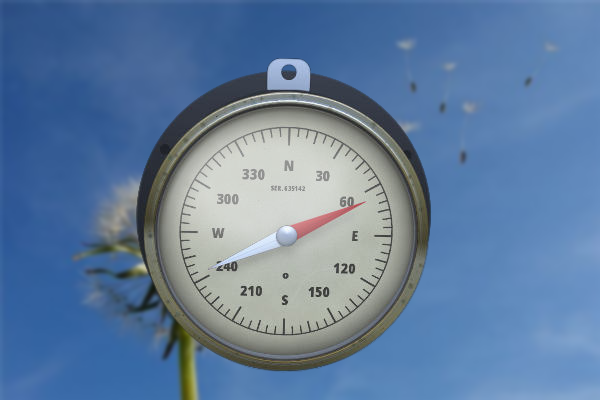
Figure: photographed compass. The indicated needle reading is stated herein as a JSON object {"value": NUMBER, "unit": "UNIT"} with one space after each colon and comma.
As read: {"value": 65, "unit": "°"}
